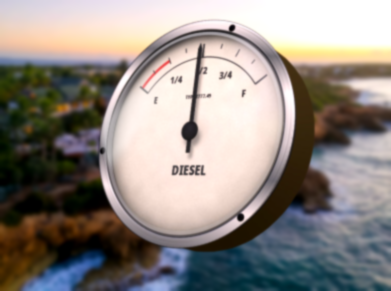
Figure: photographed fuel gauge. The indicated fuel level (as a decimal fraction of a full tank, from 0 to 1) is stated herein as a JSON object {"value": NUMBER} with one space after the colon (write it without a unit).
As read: {"value": 0.5}
